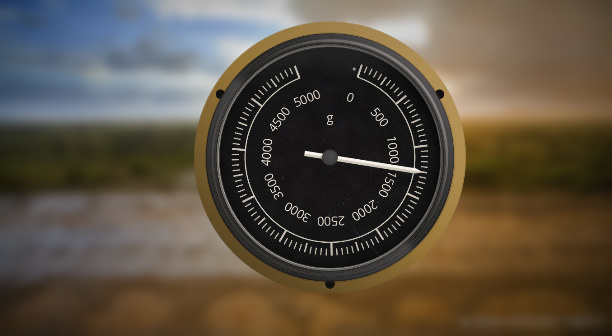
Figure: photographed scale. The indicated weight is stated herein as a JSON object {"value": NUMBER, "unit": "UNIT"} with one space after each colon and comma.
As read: {"value": 1250, "unit": "g"}
